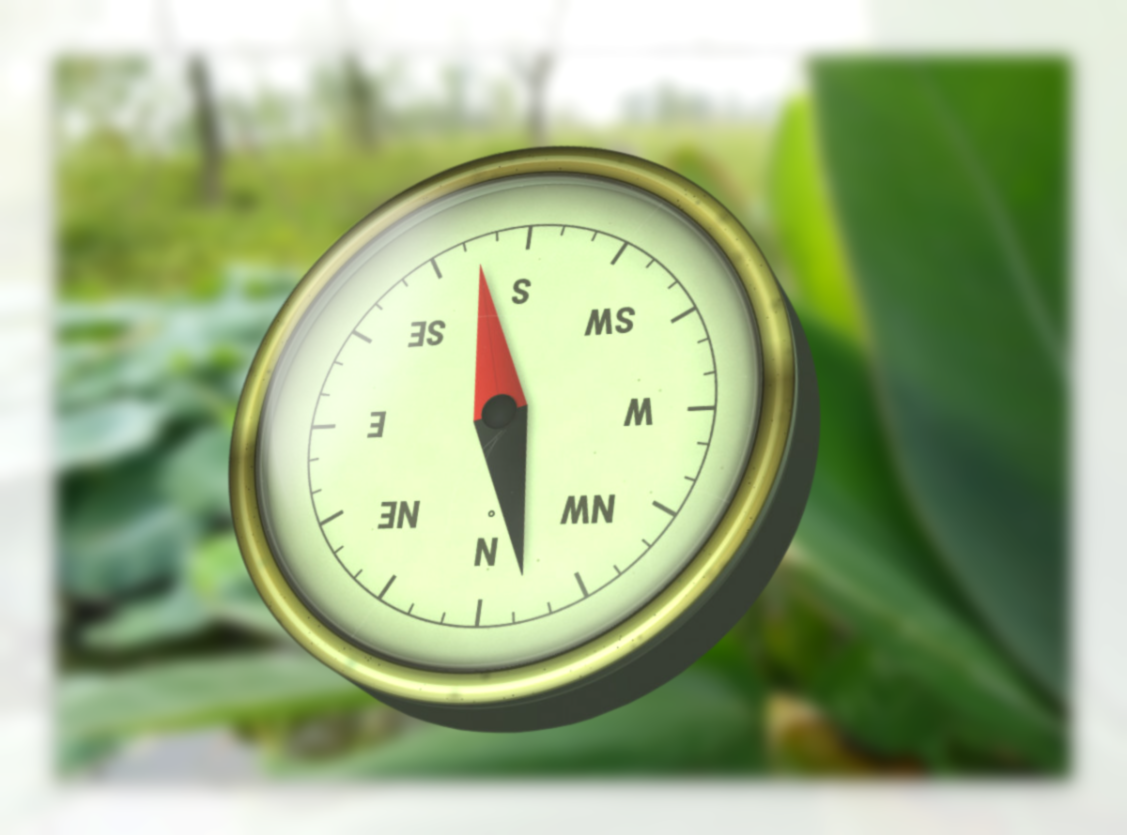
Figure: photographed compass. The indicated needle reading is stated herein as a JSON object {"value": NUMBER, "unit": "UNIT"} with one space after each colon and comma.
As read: {"value": 165, "unit": "°"}
